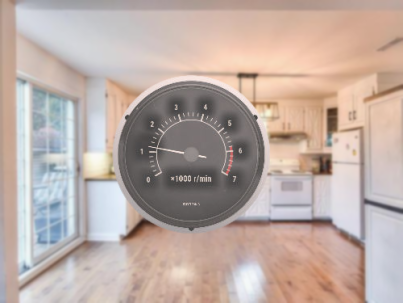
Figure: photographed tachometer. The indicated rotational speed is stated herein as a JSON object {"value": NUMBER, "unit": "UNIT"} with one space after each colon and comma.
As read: {"value": 1200, "unit": "rpm"}
